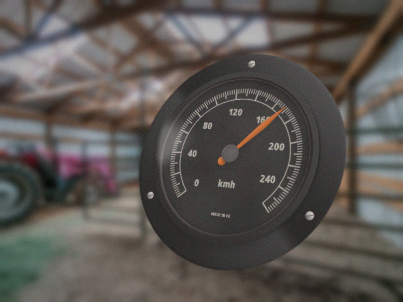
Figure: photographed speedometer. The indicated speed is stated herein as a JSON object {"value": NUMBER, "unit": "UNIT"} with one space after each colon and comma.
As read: {"value": 170, "unit": "km/h"}
